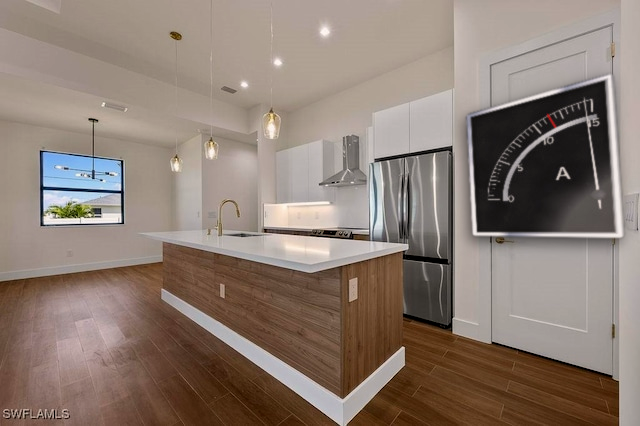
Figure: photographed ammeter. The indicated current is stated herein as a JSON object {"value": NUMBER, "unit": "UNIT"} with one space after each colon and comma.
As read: {"value": 14.5, "unit": "A"}
